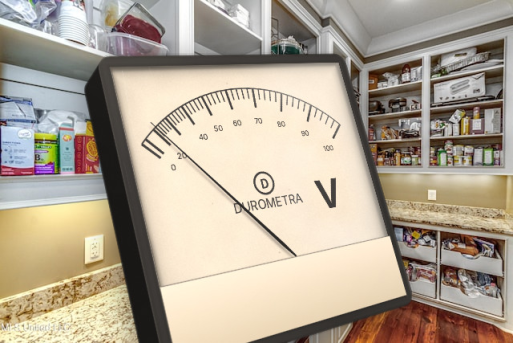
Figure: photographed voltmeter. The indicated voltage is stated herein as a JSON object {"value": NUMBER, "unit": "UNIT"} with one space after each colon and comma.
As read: {"value": 20, "unit": "V"}
